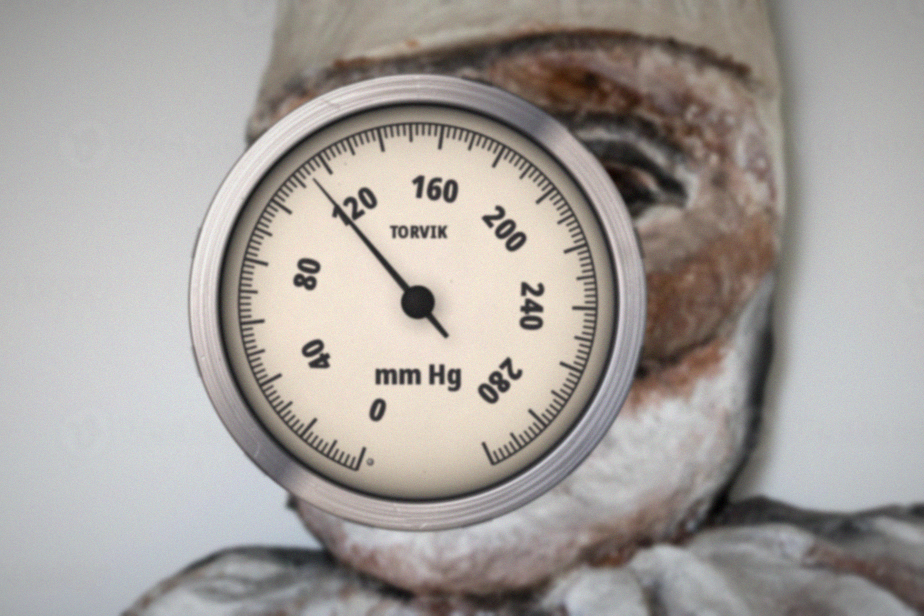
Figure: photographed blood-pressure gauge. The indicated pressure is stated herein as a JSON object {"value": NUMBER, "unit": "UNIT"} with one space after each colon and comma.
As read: {"value": 114, "unit": "mmHg"}
